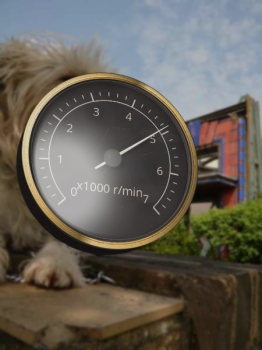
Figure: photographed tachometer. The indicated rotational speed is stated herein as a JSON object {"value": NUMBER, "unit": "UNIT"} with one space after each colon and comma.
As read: {"value": 4900, "unit": "rpm"}
